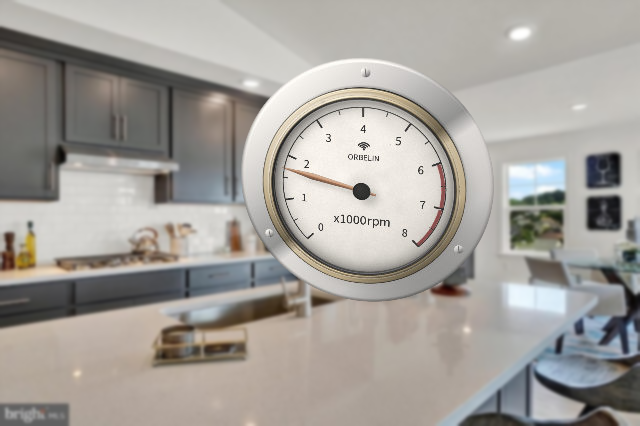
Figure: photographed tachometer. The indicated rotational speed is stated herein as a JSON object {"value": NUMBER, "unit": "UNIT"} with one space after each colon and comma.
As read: {"value": 1750, "unit": "rpm"}
